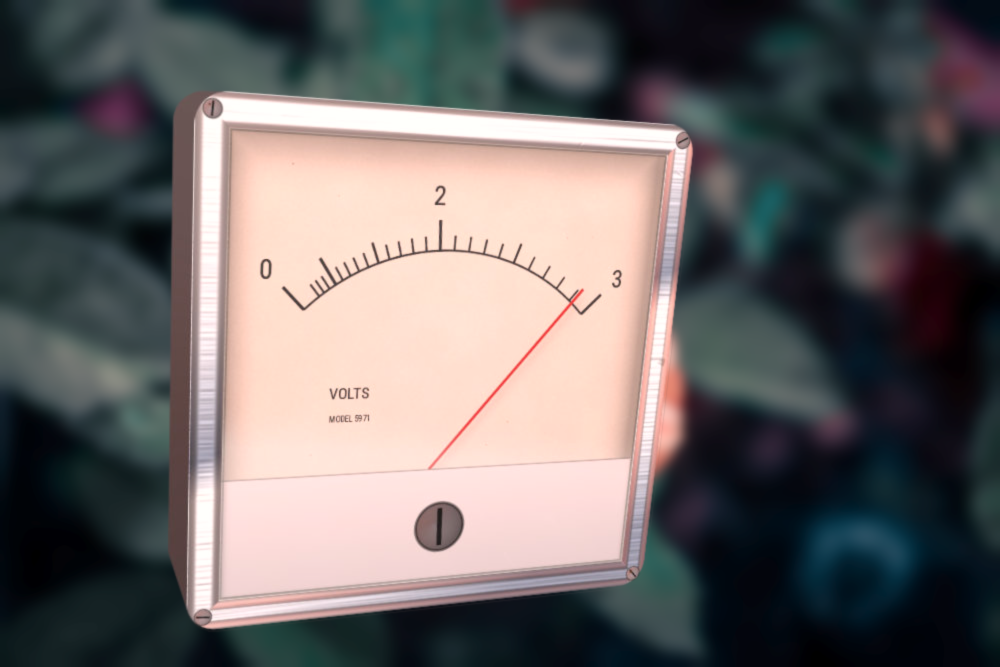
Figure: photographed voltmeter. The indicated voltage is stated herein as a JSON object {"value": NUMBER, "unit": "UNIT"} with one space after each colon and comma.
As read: {"value": 2.9, "unit": "V"}
